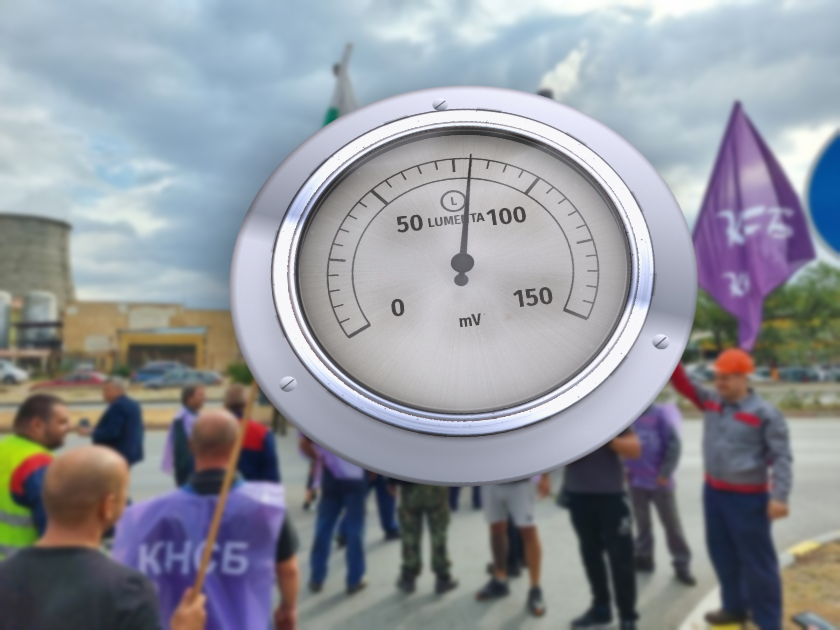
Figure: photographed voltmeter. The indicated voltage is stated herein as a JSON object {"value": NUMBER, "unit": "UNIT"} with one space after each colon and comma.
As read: {"value": 80, "unit": "mV"}
